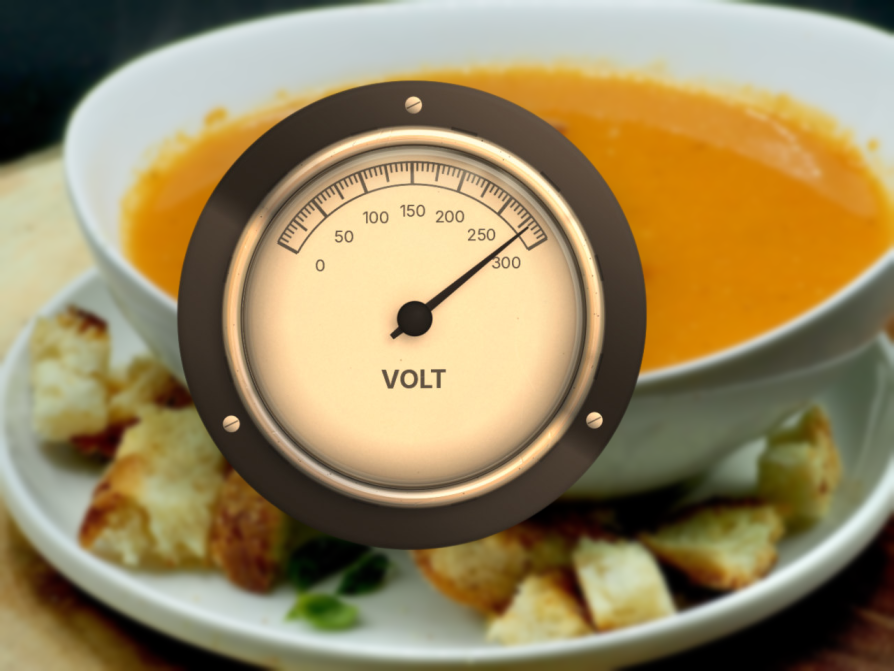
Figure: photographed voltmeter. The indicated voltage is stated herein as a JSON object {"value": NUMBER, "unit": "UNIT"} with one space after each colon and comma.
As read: {"value": 280, "unit": "V"}
